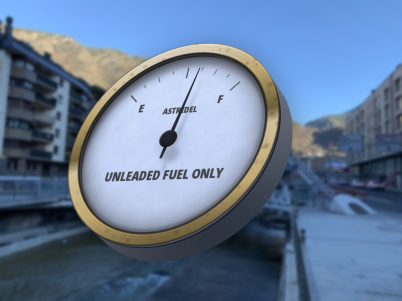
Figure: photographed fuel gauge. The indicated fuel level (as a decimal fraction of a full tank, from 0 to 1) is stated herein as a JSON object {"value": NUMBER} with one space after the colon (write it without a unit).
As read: {"value": 0.625}
